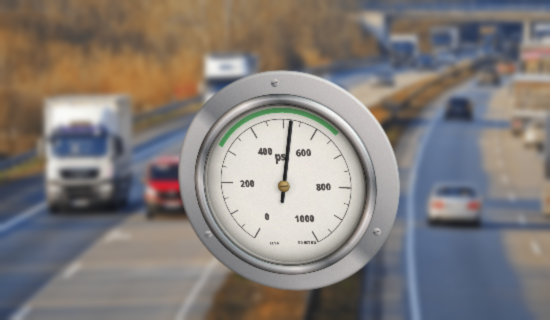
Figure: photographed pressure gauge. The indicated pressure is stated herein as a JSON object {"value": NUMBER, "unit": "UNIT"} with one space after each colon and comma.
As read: {"value": 525, "unit": "psi"}
